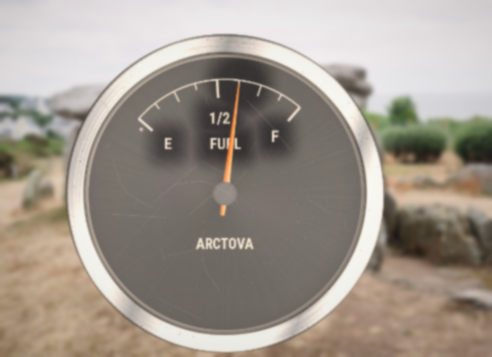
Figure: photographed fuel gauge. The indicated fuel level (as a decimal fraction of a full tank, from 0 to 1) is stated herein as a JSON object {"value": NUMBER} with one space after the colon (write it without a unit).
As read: {"value": 0.625}
